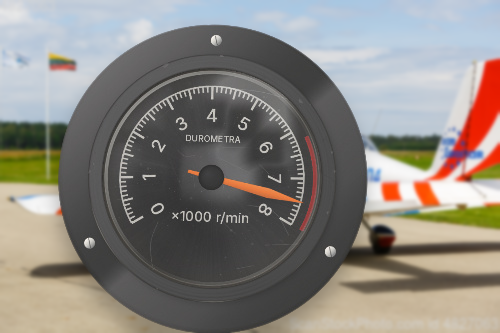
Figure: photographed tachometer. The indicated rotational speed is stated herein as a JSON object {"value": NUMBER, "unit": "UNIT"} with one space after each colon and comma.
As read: {"value": 7500, "unit": "rpm"}
